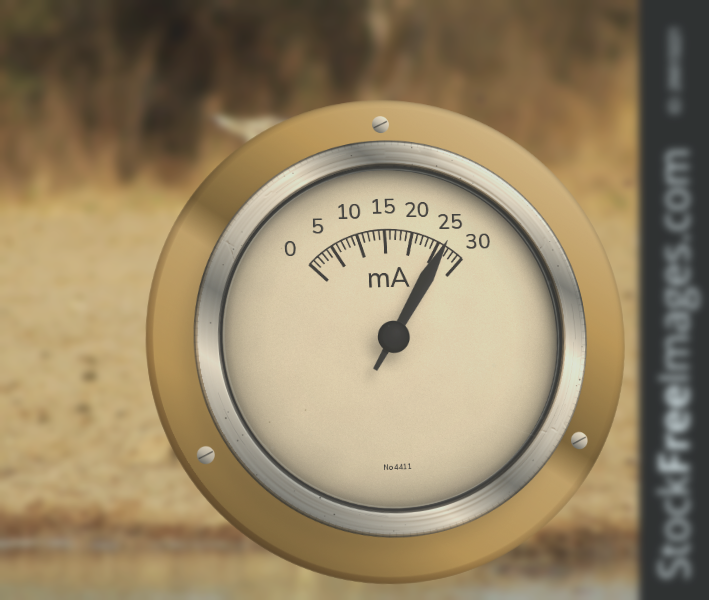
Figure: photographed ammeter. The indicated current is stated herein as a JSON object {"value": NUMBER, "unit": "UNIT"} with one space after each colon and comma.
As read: {"value": 26, "unit": "mA"}
